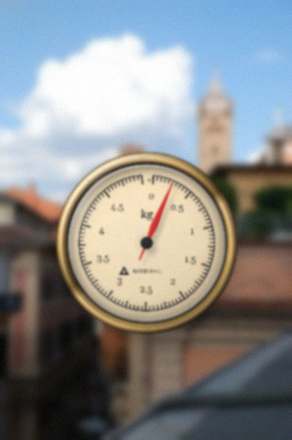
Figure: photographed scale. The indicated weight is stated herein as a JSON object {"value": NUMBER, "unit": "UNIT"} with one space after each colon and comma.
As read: {"value": 0.25, "unit": "kg"}
